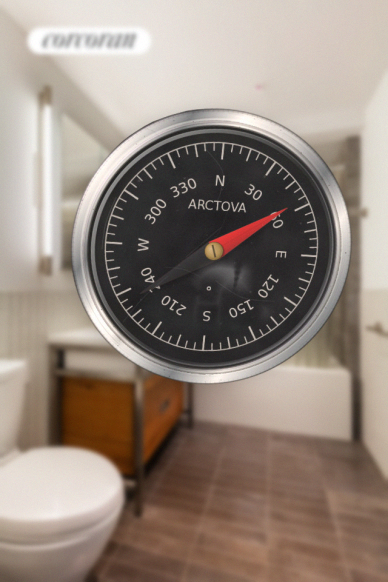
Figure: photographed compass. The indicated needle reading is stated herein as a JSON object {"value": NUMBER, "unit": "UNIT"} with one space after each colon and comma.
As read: {"value": 55, "unit": "°"}
